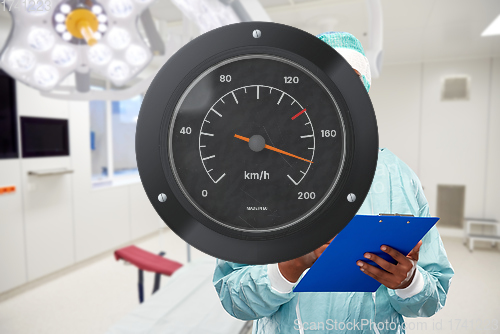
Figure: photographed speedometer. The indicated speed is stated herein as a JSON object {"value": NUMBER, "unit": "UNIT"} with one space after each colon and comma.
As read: {"value": 180, "unit": "km/h"}
